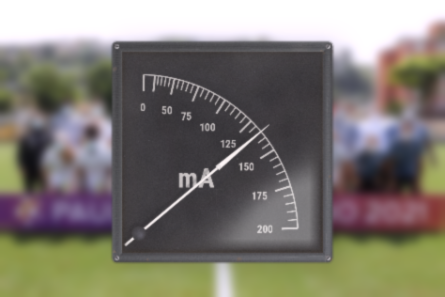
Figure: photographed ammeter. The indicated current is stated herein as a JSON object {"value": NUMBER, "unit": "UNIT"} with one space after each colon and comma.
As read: {"value": 135, "unit": "mA"}
